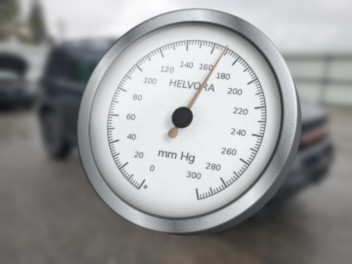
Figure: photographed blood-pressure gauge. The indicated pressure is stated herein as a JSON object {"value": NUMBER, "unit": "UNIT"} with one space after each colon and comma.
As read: {"value": 170, "unit": "mmHg"}
